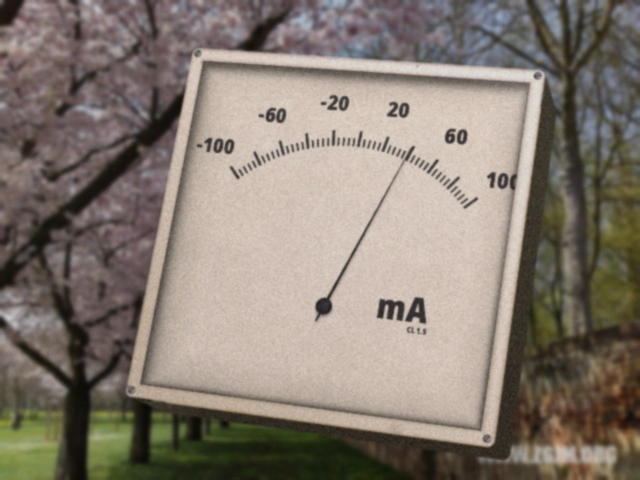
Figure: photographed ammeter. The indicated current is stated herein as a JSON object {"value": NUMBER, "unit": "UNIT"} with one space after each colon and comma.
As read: {"value": 40, "unit": "mA"}
